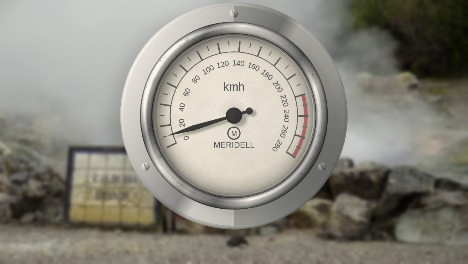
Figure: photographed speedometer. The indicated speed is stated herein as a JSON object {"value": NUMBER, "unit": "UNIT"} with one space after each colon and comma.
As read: {"value": 10, "unit": "km/h"}
